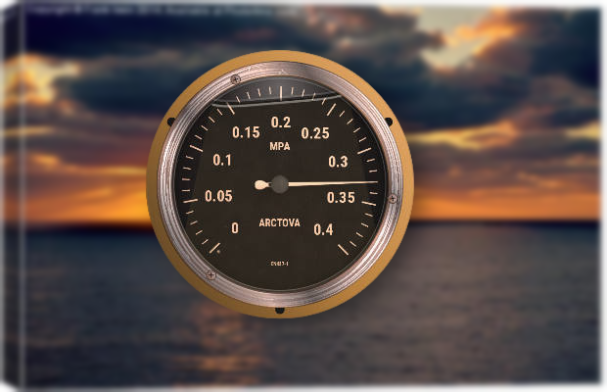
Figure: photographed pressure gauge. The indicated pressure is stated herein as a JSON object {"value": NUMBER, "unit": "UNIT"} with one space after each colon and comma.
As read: {"value": 0.33, "unit": "MPa"}
